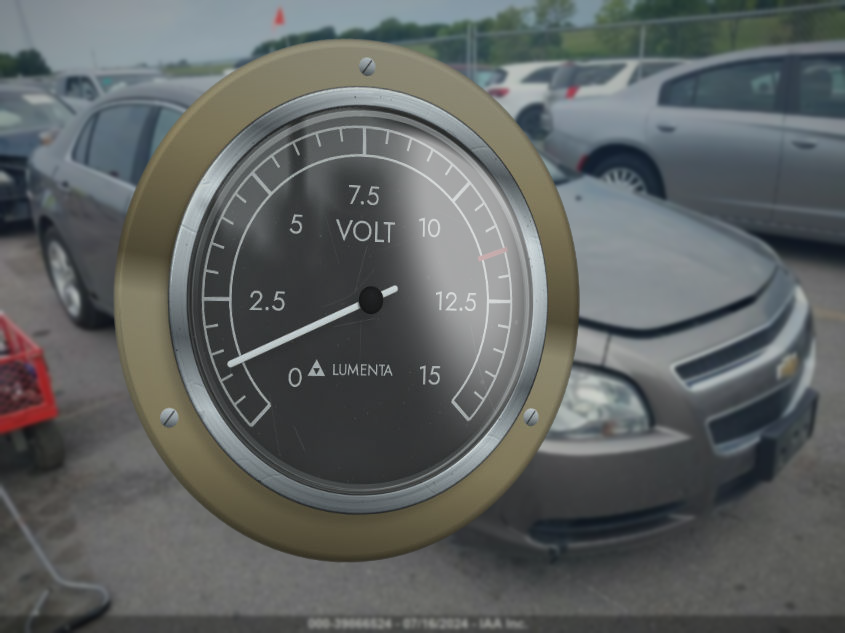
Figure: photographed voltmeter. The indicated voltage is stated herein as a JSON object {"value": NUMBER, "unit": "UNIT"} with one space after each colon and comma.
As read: {"value": 1.25, "unit": "V"}
